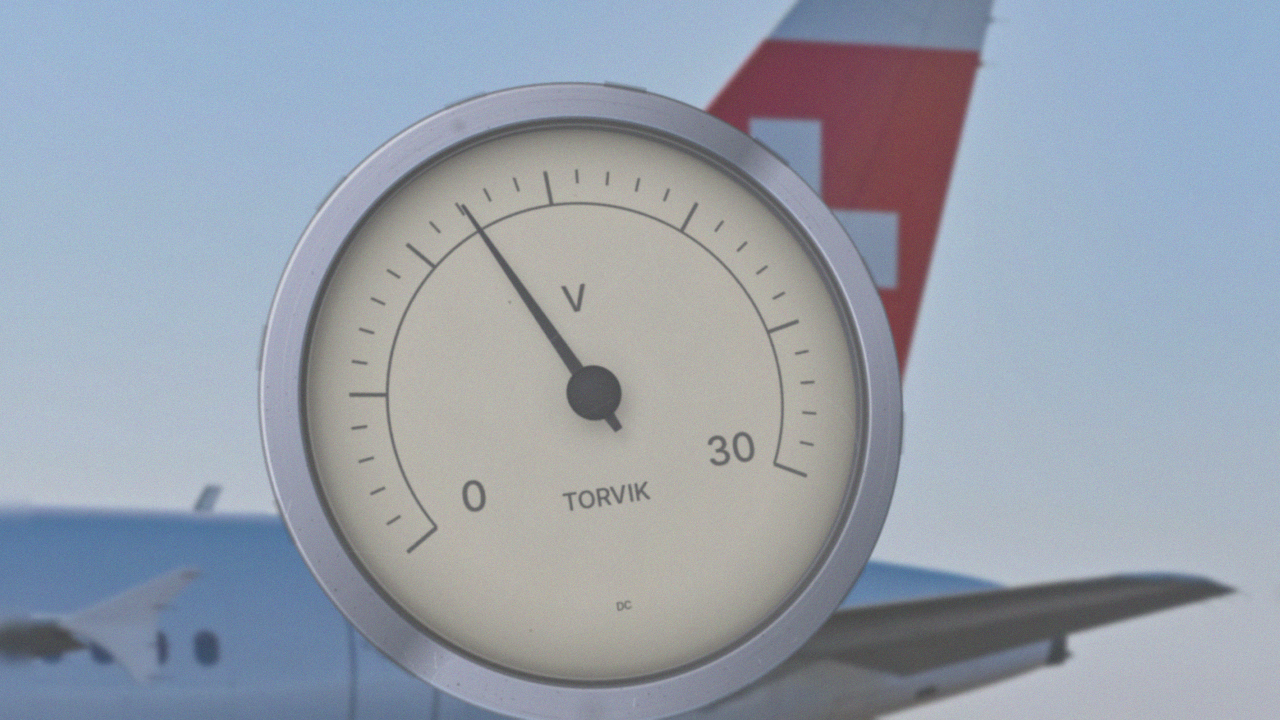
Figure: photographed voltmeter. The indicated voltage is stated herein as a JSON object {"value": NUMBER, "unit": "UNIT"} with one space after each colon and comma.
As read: {"value": 12, "unit": "V"}
